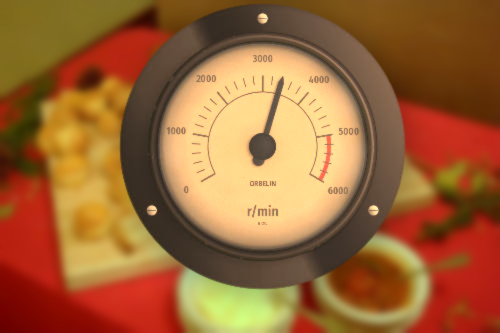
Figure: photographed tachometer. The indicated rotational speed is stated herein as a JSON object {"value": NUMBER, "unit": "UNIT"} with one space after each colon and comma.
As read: {"value": 3400, "unit": "rpm"}
